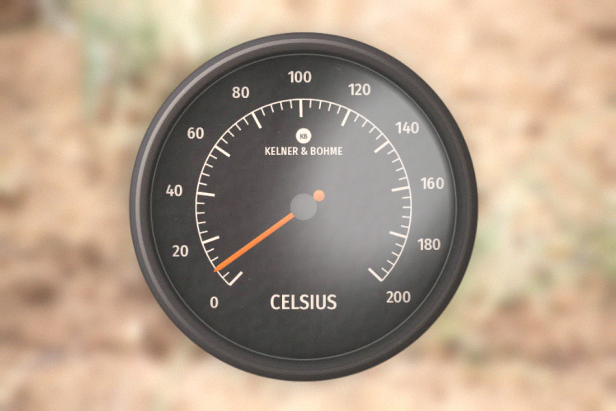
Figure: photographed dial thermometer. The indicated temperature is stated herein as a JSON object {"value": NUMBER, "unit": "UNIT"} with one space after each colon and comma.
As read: {"value": 8, "unit": "°C"}
